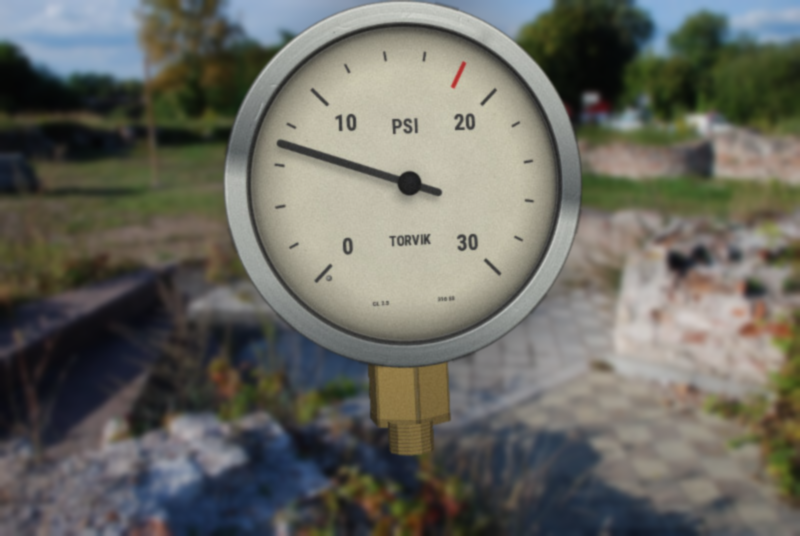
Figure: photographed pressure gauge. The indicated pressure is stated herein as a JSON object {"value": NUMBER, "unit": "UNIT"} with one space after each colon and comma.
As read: {"value": 7, "unit": "psi"}
